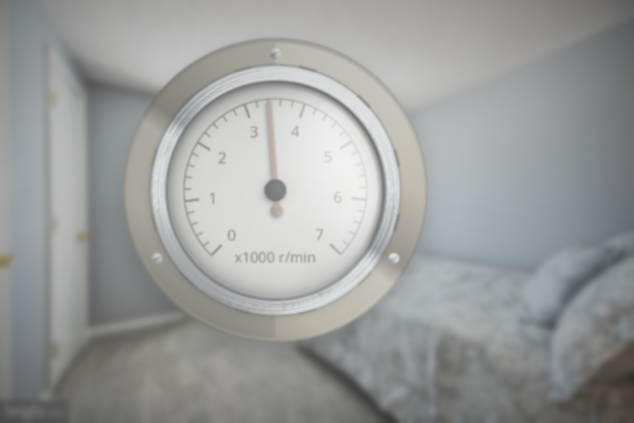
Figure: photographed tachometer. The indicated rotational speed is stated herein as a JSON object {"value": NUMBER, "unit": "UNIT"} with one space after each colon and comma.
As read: {"value": 3400, "unit": "rpm"}
